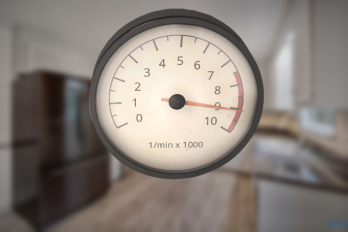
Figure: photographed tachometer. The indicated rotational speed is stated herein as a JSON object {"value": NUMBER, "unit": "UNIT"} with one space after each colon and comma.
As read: {"value": 9000, "unit": "rpm"}
